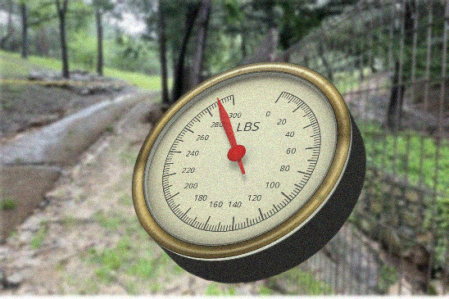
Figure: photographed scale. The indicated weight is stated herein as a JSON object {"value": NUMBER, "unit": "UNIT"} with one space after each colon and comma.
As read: {"value": 290, "unit": "lb"}
